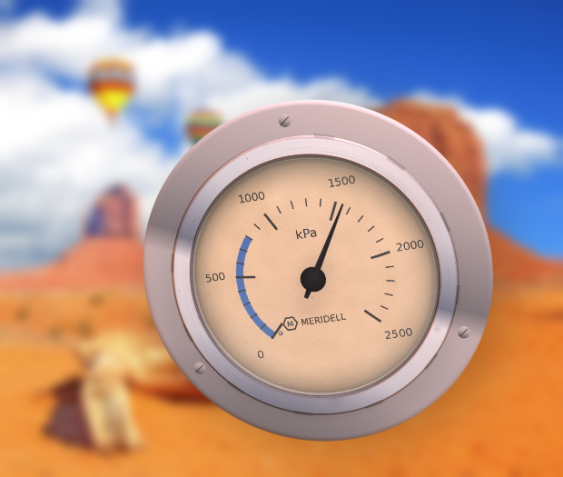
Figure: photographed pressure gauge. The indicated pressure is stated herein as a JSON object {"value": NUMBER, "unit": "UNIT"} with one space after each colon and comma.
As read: {"value": 1550, "unit": "kPa"}
